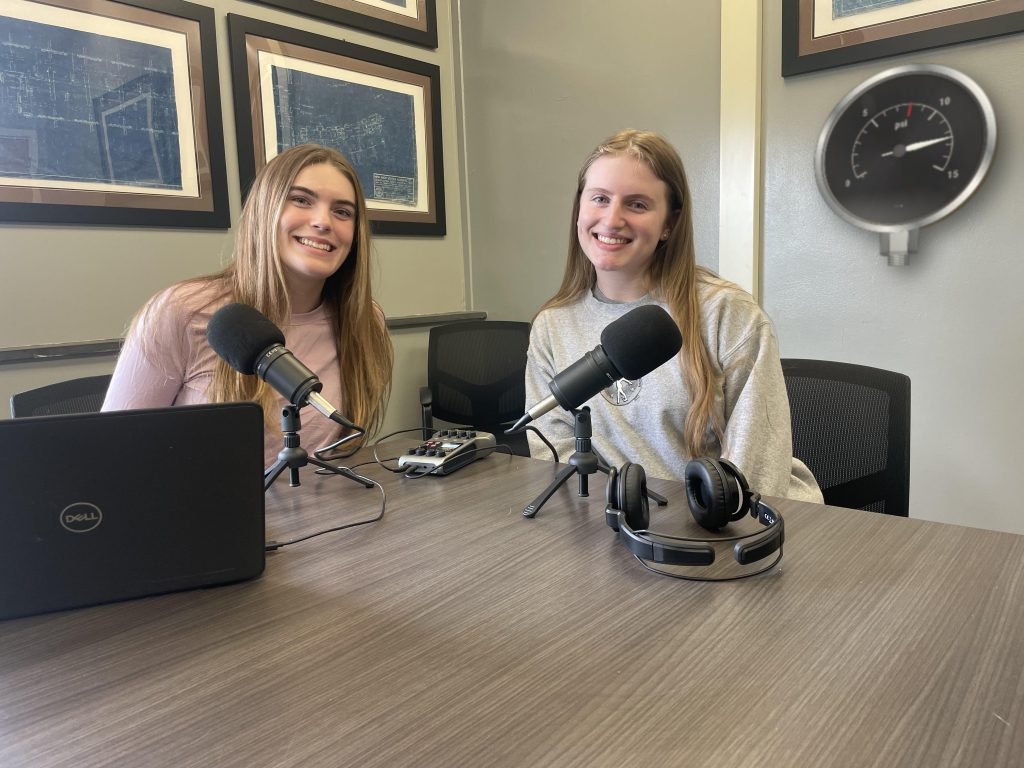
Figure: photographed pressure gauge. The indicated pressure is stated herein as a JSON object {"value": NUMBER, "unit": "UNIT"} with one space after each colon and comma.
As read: {"value": 12.5, "unit": "psi"}
